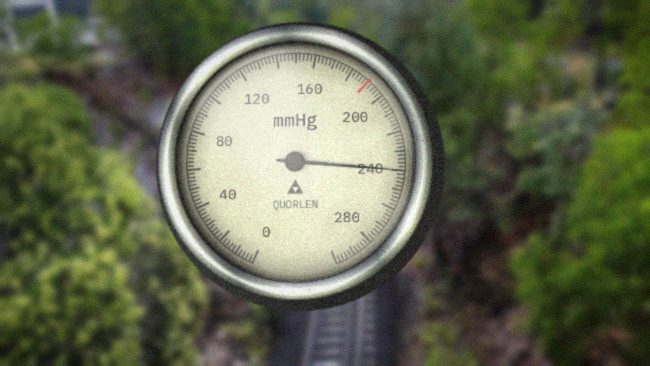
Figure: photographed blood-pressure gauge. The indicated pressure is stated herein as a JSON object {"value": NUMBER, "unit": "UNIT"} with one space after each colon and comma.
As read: {"value": 240, "unit": "mmHg"}
